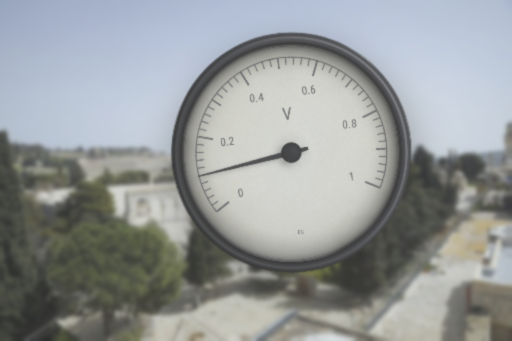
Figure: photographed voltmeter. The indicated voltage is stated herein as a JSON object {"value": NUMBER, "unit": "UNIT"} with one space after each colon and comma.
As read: {"value": 0.1, "unit": "V"}
